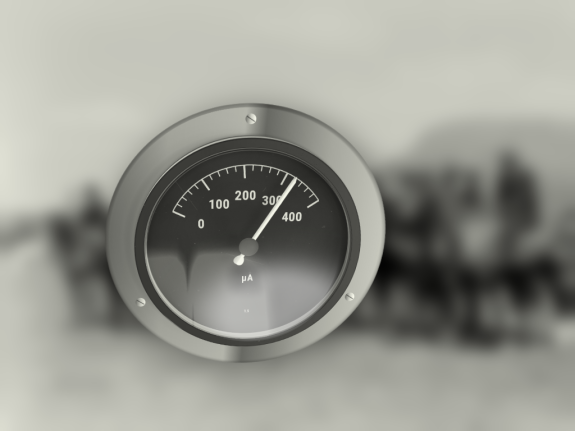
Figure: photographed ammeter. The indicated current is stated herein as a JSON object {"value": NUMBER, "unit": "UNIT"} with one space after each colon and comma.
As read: {"value": 320, "unit": "µA"}
